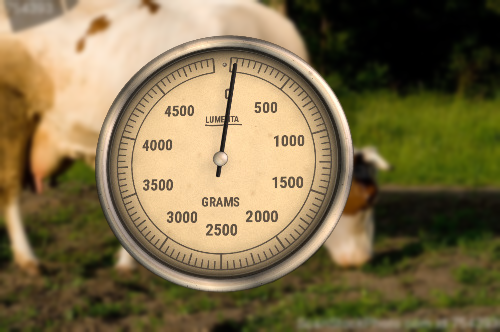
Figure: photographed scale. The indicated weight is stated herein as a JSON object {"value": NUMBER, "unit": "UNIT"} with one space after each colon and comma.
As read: {"value": 50, "unit": "g"}
